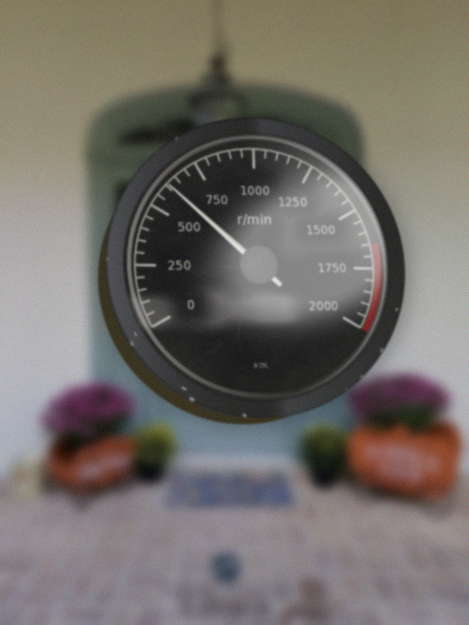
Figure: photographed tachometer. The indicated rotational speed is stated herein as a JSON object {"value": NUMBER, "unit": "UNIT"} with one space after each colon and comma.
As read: {"value": 600, "unit": "rpm"}
